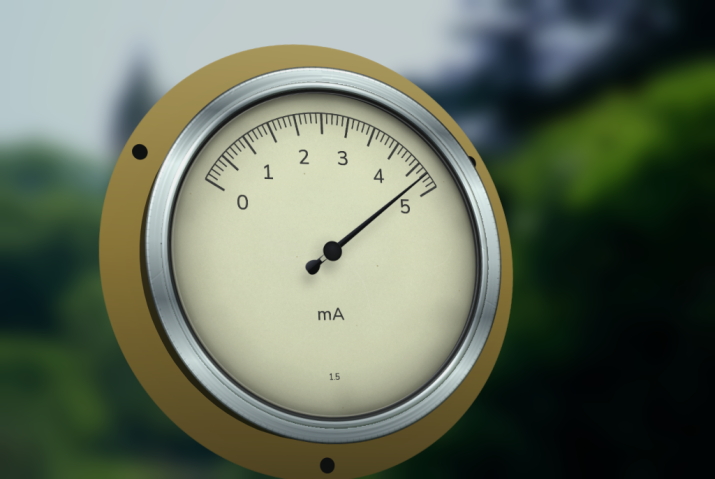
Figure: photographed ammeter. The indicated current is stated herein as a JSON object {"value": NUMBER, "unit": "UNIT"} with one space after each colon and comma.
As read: {"value": 4.7, "unit": "mA"}
